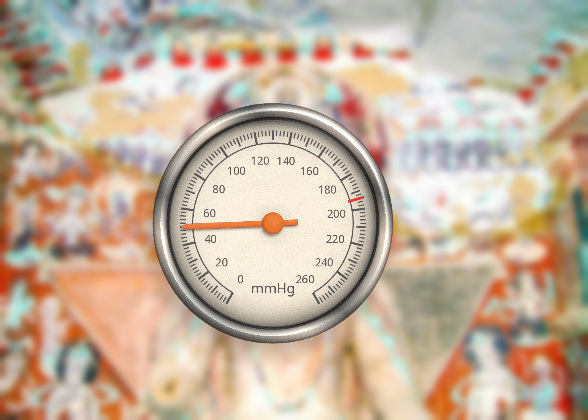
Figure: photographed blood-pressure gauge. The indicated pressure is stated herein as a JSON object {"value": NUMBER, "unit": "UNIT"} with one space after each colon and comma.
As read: {"value": 50, "unit": "mmHg"}
